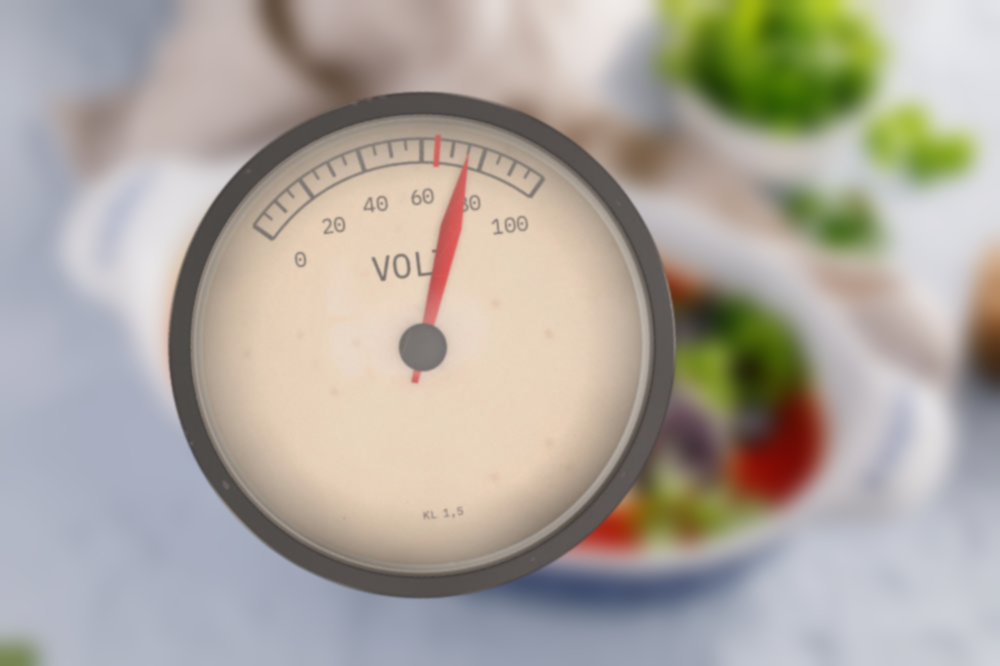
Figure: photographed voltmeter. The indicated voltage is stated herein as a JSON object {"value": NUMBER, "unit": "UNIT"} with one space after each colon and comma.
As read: {"value": 75, "unit": "V"}
